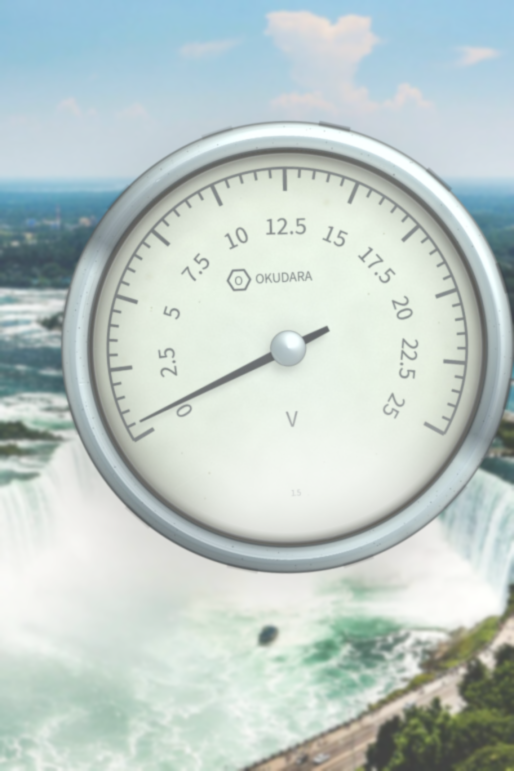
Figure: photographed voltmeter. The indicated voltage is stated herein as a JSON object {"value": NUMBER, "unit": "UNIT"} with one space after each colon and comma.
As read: {"value": 0.5, "unit": "V"}
